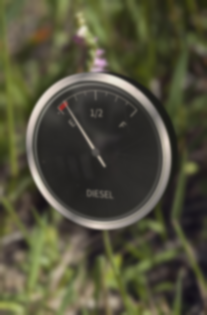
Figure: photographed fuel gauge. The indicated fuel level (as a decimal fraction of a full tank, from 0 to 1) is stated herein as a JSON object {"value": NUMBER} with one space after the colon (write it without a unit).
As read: {"value": 0.125}
